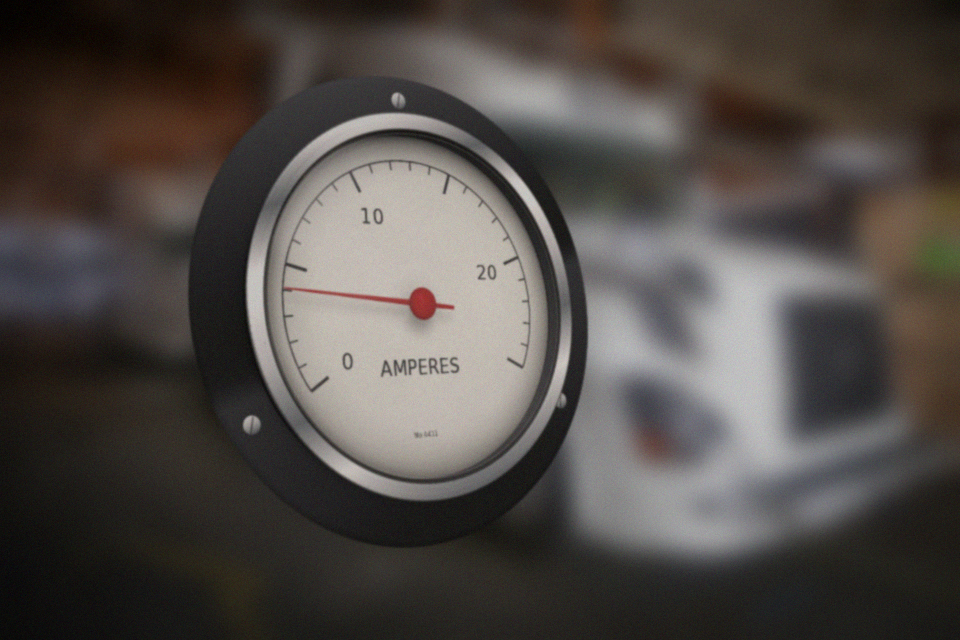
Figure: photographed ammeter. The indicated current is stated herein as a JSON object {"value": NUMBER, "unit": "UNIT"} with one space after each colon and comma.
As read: {"value": 4, "unit": "A"}
